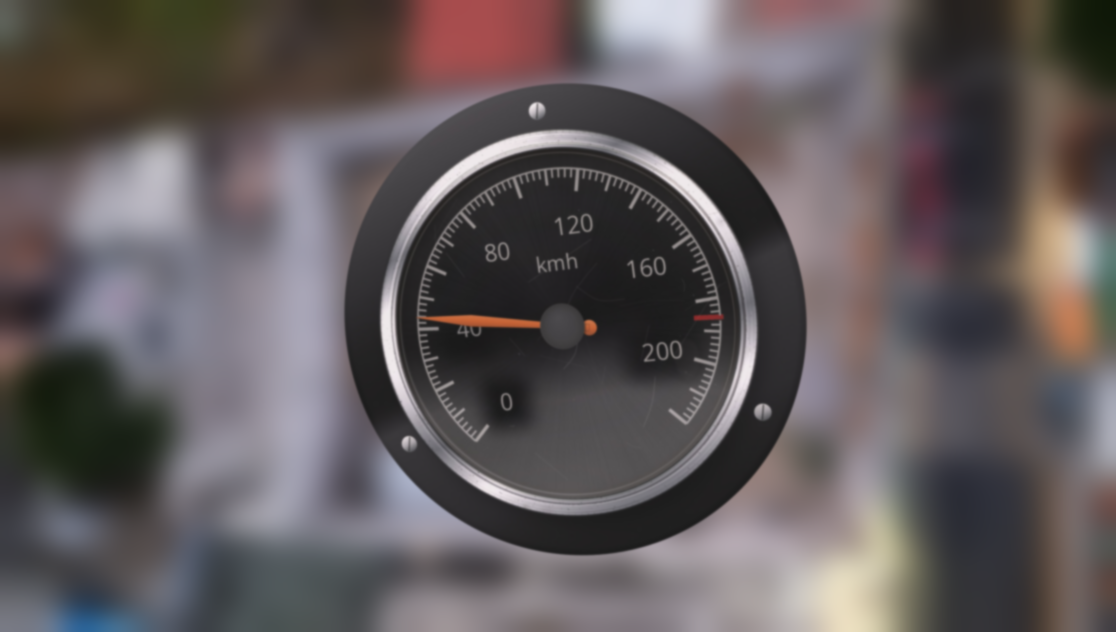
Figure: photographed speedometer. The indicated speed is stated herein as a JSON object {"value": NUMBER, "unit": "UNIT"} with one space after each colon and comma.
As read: {"value": 44, "unit": "km/h"}
